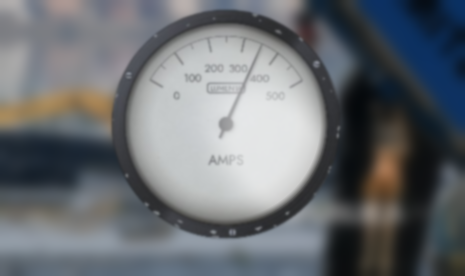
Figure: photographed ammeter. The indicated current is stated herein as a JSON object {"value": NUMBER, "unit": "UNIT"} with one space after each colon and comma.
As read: {"value": 350, "unit": "A"}
